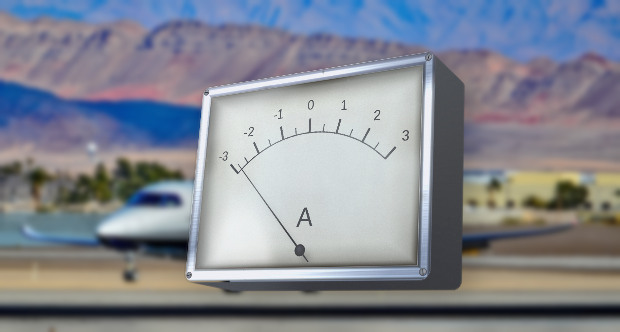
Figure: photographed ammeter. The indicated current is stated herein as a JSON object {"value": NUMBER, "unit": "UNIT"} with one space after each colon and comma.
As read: {"value": -2.75, "unit": "A"}
